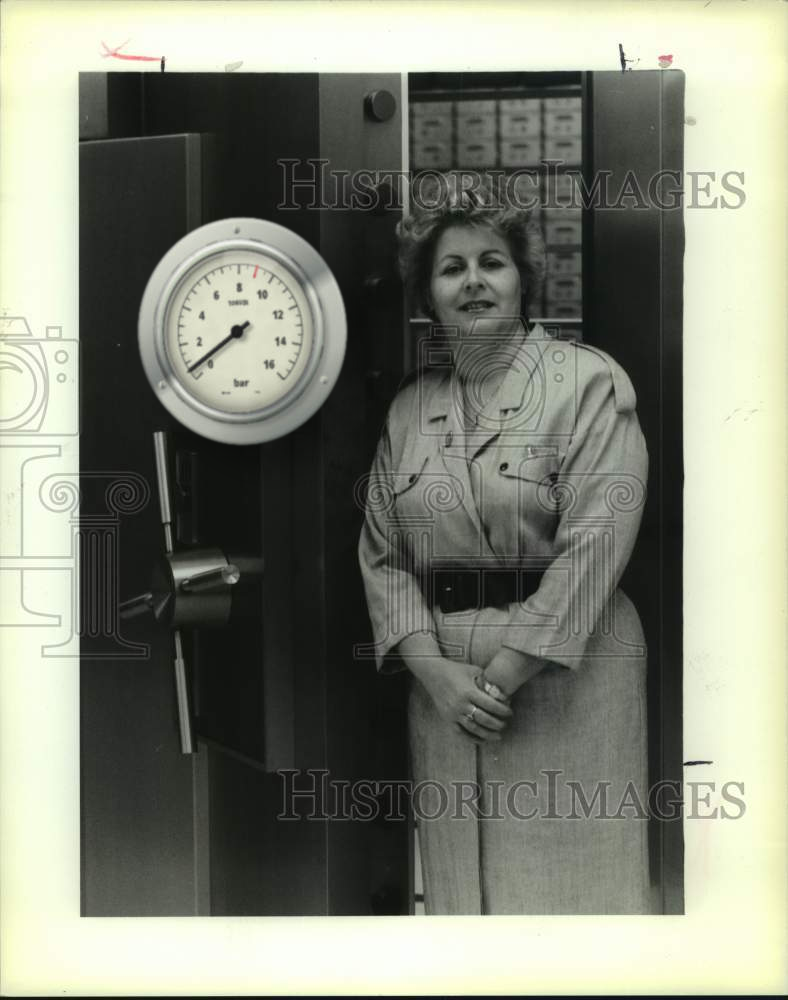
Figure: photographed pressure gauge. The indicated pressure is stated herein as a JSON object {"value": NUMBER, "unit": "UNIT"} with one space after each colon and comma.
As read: {"value": 0.5, "unit": "bar"}
